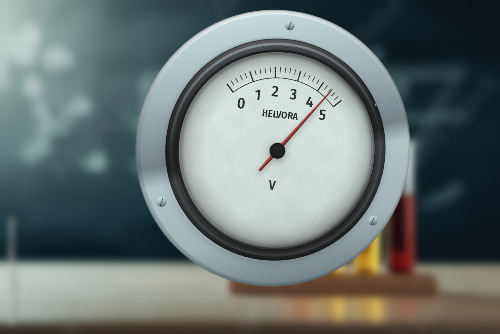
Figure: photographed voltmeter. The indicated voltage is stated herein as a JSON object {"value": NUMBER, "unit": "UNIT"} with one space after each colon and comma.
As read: {"value": 4.4, "unit": "V"}
